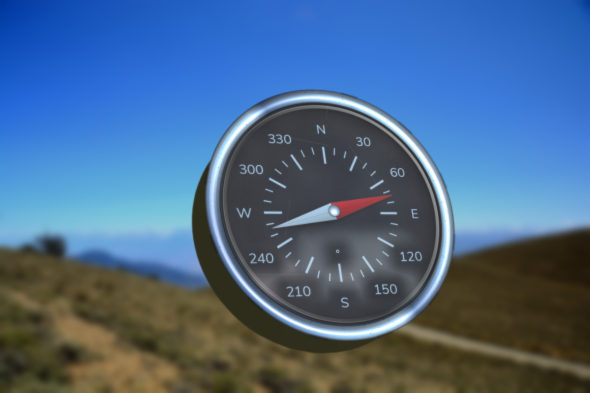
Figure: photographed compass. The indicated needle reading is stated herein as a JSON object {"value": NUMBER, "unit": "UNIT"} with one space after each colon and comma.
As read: {"value": 75, "unit": "°"}
